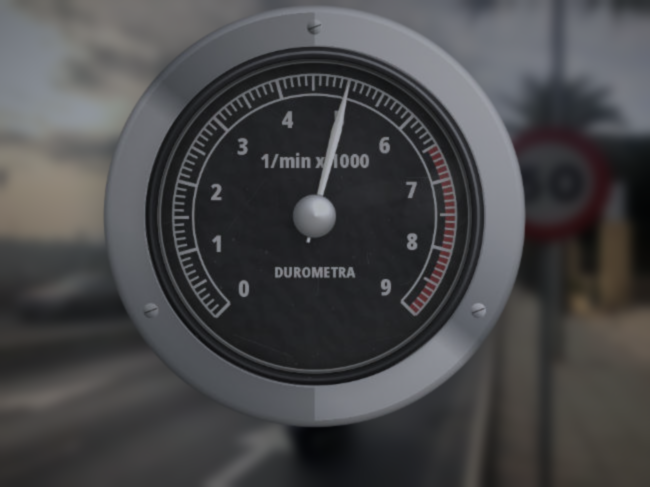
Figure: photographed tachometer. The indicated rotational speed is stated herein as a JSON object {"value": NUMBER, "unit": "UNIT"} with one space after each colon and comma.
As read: {"value": 5000, "unit": "rpm"}
